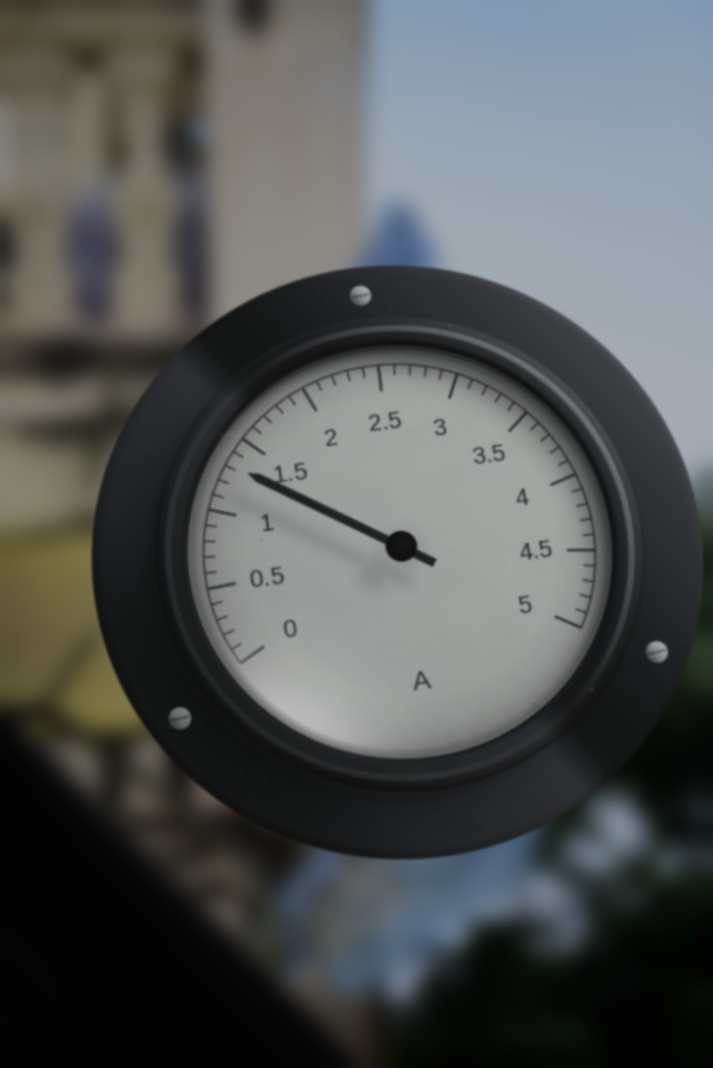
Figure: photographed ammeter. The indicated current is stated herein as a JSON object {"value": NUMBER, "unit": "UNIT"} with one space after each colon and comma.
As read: {"value": 1.3, "unit": "A"}
